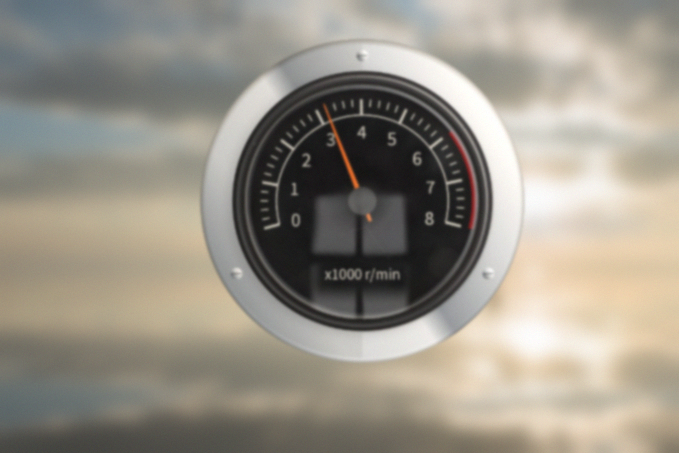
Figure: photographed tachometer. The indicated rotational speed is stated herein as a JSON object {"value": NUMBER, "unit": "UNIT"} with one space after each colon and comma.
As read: {"value": 3200, "unit": "rpm"}
